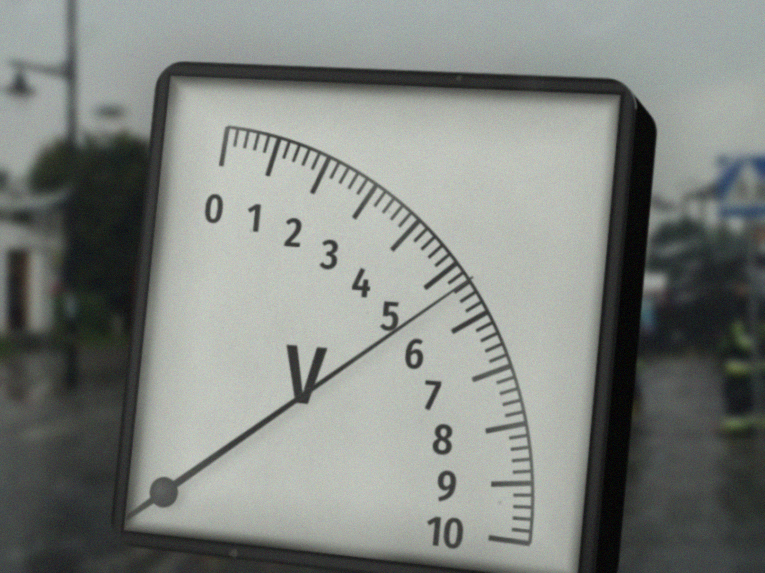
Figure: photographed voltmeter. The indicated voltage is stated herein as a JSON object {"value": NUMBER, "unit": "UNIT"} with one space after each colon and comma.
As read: {"value": 5.4, "unit": "V"}
